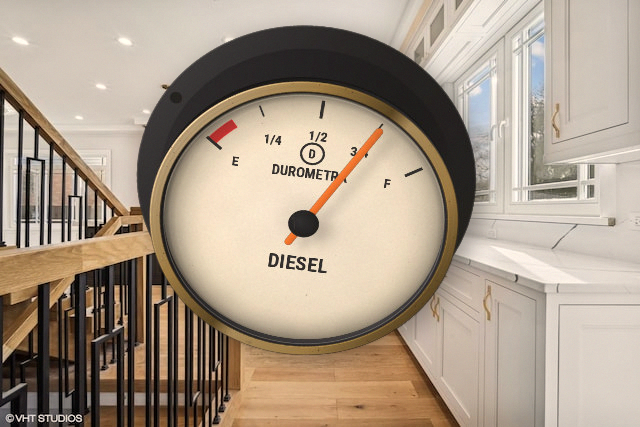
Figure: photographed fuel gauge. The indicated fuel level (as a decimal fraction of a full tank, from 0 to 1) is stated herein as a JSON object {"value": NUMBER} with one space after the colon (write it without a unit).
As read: {"value": 0.75}
